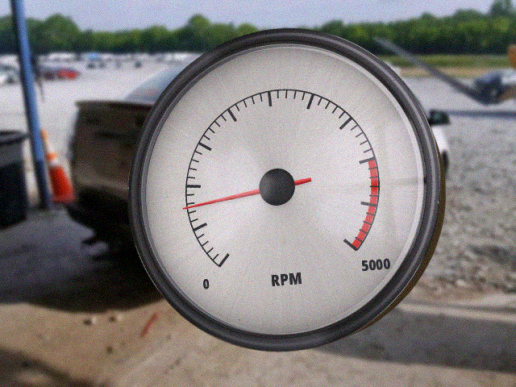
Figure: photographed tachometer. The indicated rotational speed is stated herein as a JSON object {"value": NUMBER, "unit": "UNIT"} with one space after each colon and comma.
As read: {"value": 750, "unit": "rpm"}
